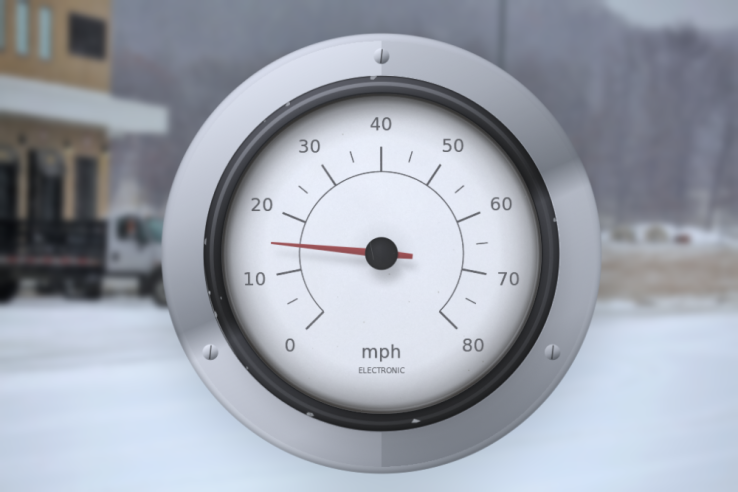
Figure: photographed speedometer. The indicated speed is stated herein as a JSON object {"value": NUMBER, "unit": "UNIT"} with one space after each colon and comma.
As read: {"value": 15, "unit": "mph"}
